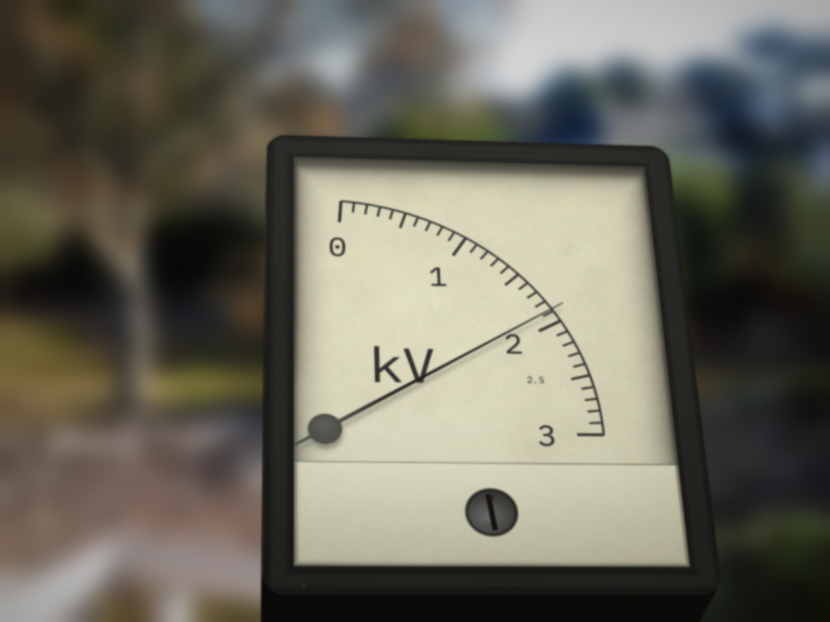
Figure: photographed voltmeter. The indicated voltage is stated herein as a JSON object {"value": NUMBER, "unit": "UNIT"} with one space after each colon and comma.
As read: {"value": 1.9, "unit": "kV"}
